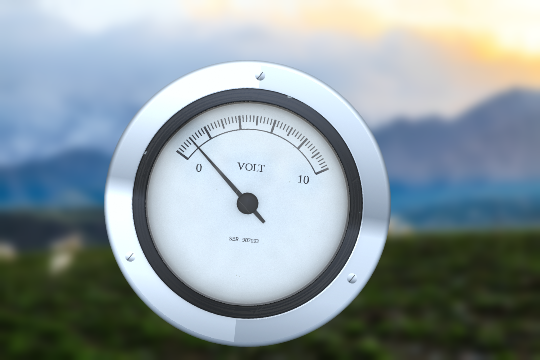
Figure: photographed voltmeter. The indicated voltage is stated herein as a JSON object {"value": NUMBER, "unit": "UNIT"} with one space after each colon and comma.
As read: {"value": 1, "unit": "V"}
